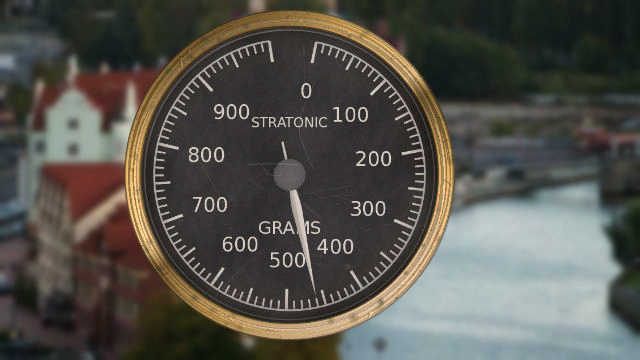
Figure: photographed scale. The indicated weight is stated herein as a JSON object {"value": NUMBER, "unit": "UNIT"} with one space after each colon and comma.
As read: {"value": 460, "unit": "g"}
